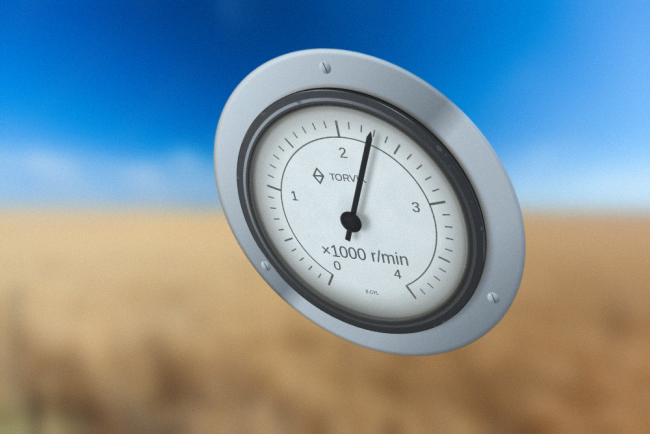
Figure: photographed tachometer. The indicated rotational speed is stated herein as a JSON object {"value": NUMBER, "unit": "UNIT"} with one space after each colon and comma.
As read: {"value": 2300, "unit": "rpm"}
